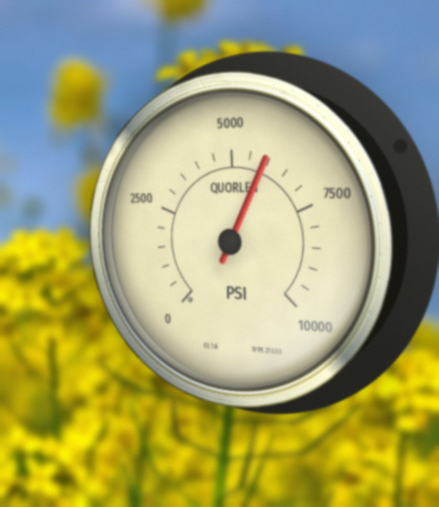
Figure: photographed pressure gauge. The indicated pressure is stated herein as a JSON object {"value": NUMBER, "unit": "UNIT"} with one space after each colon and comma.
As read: {"value": 6000, "unit": "psi"}
